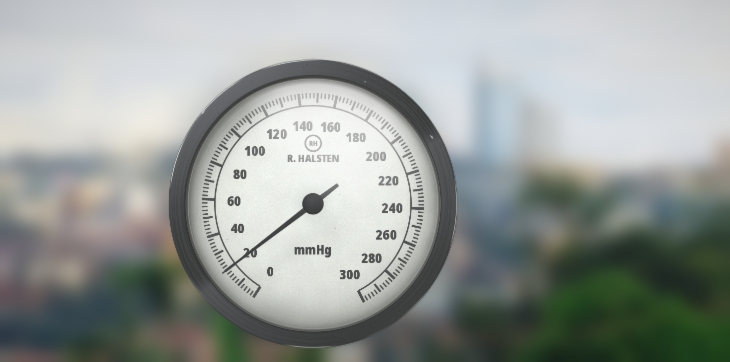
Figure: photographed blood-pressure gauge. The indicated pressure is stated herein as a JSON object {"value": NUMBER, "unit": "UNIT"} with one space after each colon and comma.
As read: {"value": 20, "unit": "mmHg"}
